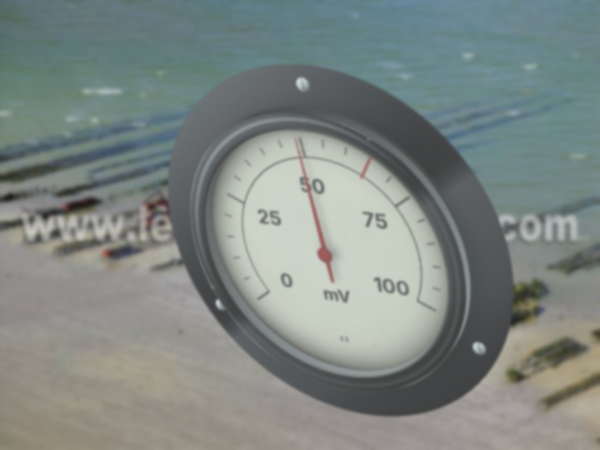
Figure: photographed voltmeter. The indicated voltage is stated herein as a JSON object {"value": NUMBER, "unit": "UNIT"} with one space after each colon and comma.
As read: {"value": 50, "unit": "mV"}
